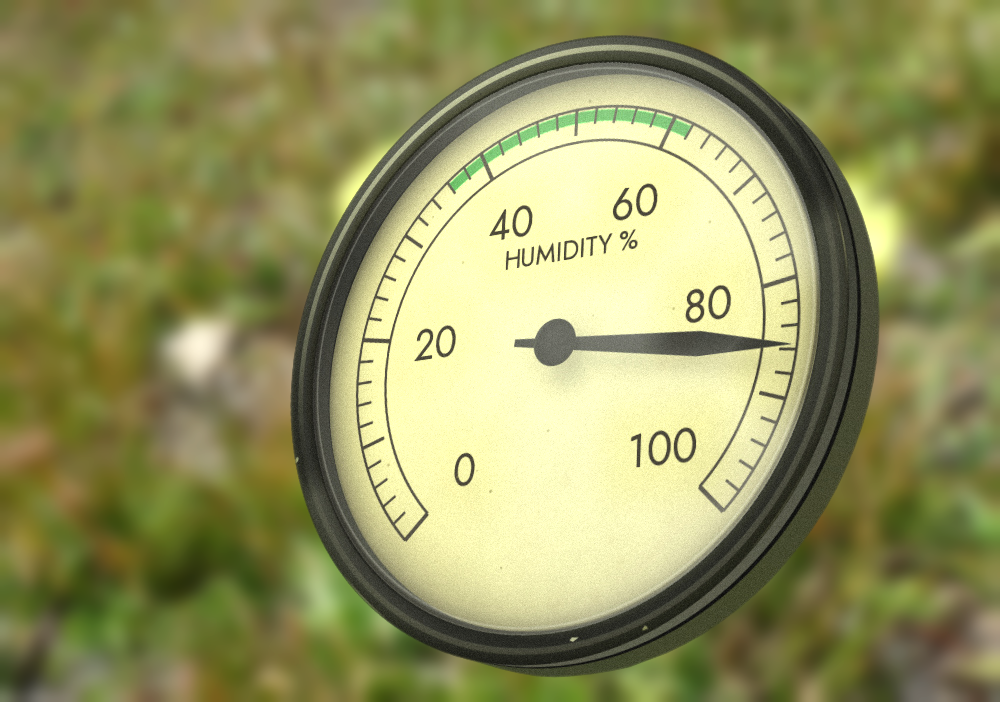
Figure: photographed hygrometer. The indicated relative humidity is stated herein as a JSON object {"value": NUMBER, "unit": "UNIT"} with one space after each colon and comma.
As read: {"value": 86, "unit": "%"}
